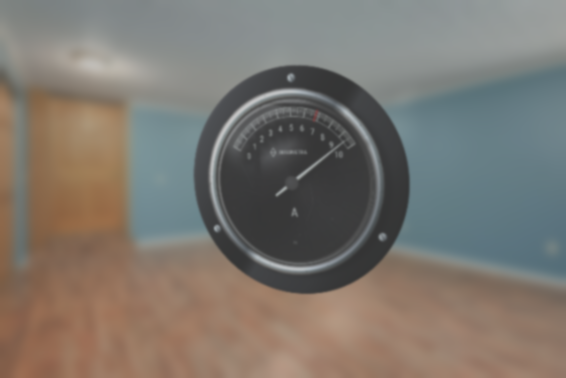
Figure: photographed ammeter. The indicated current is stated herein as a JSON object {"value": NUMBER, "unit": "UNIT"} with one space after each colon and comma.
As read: {"value": 9.5, "unit": "A"}
